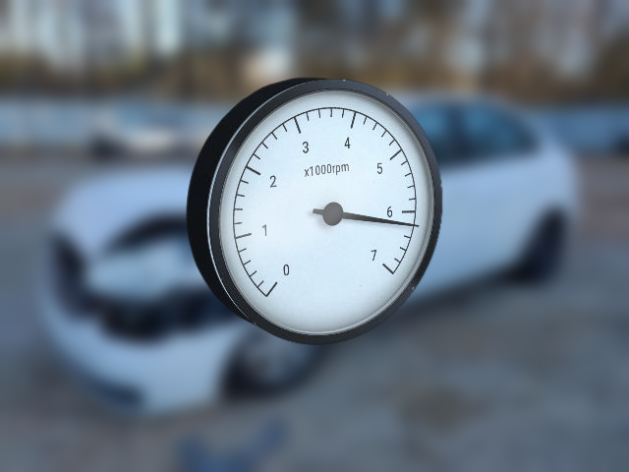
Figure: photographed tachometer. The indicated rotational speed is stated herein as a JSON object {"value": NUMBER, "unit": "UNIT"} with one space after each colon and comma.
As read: {"value": 6200, "unit": "rpm"}
